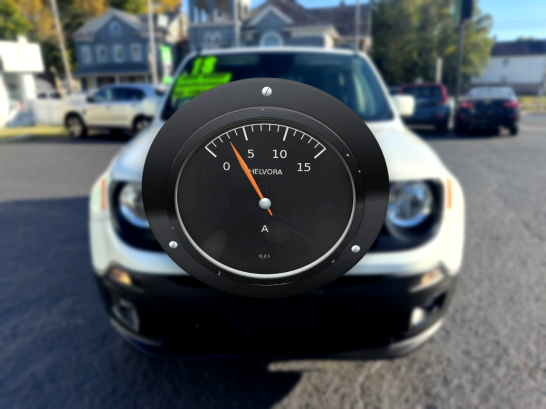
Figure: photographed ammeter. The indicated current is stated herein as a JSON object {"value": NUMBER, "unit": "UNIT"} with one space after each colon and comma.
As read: {"value": 3, "unit": "A"}
